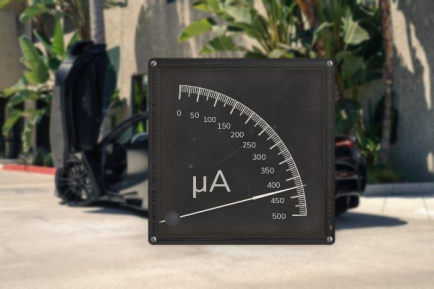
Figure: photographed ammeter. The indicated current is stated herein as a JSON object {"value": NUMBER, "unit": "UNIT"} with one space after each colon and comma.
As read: {"value": 425, "unit": "µA"}
